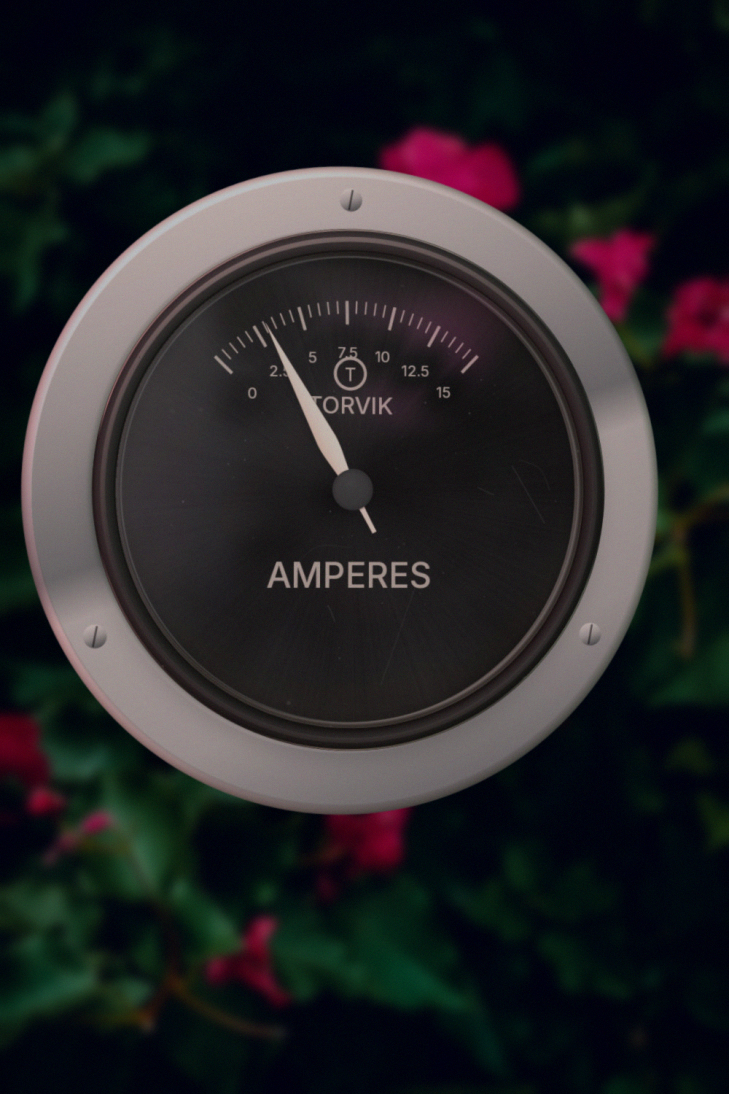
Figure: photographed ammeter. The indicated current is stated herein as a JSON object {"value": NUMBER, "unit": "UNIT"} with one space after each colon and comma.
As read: {"value": 3, "unit": "A"}
